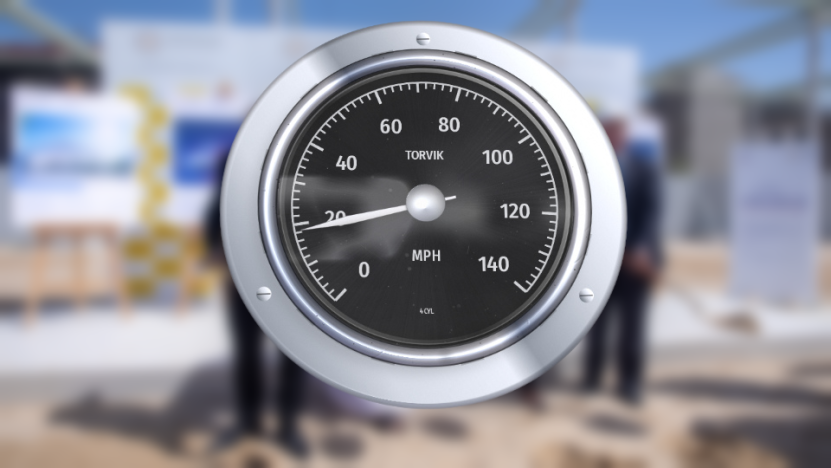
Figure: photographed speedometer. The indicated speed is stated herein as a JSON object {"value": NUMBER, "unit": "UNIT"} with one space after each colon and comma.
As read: {"value": 18, "unit": "mph"}
